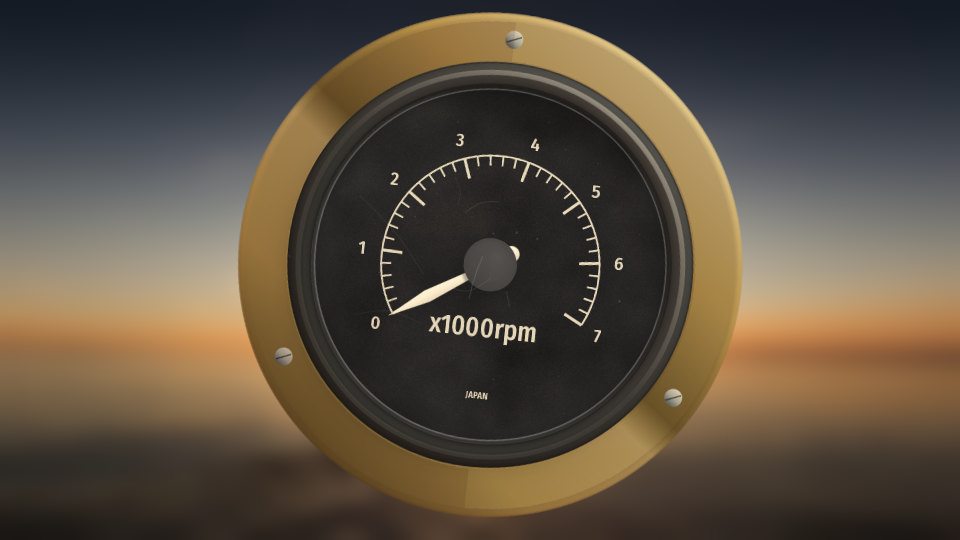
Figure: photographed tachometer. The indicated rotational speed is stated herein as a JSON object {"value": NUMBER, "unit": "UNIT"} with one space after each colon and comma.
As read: {"value": 0, "unit": "rpm"}
